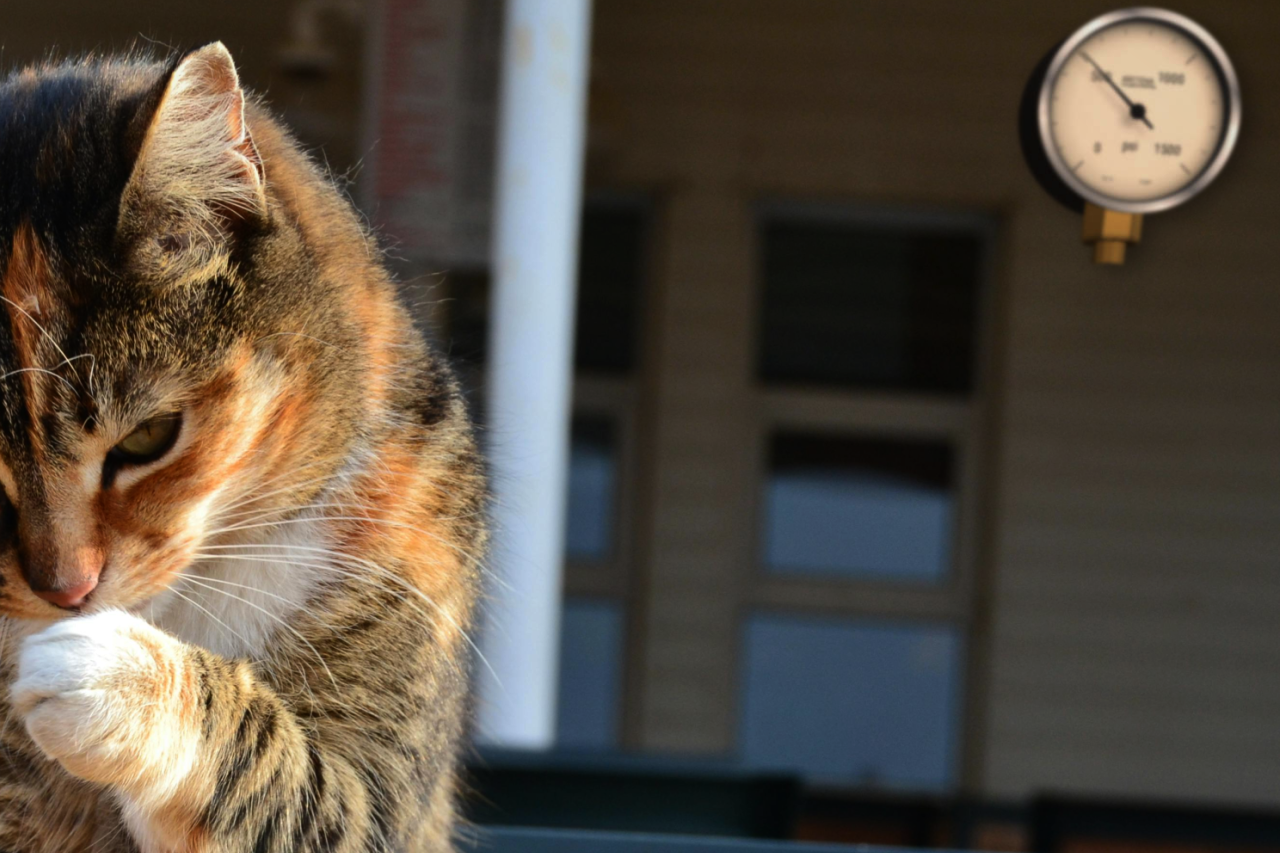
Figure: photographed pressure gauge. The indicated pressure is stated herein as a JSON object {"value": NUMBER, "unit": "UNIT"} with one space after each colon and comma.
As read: {"value": 500, "unit": "psi"}
